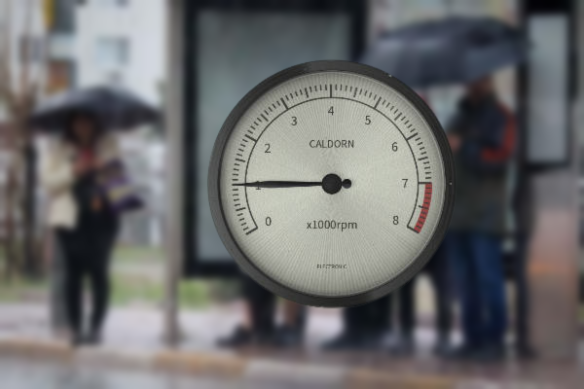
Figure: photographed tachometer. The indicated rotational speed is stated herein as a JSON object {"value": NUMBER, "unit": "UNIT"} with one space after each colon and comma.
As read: {"value": 1000, "unit": "rpm"}
